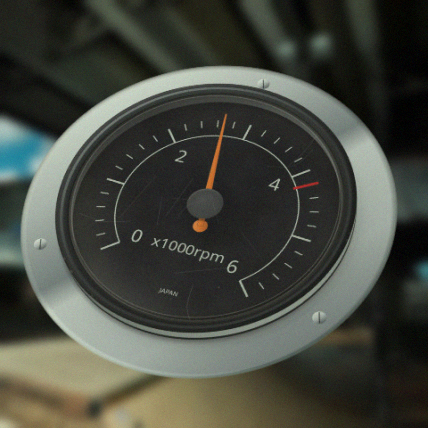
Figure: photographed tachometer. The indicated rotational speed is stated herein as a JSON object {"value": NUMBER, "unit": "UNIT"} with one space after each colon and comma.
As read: {"value": 2700, "unit": "rpm"}
